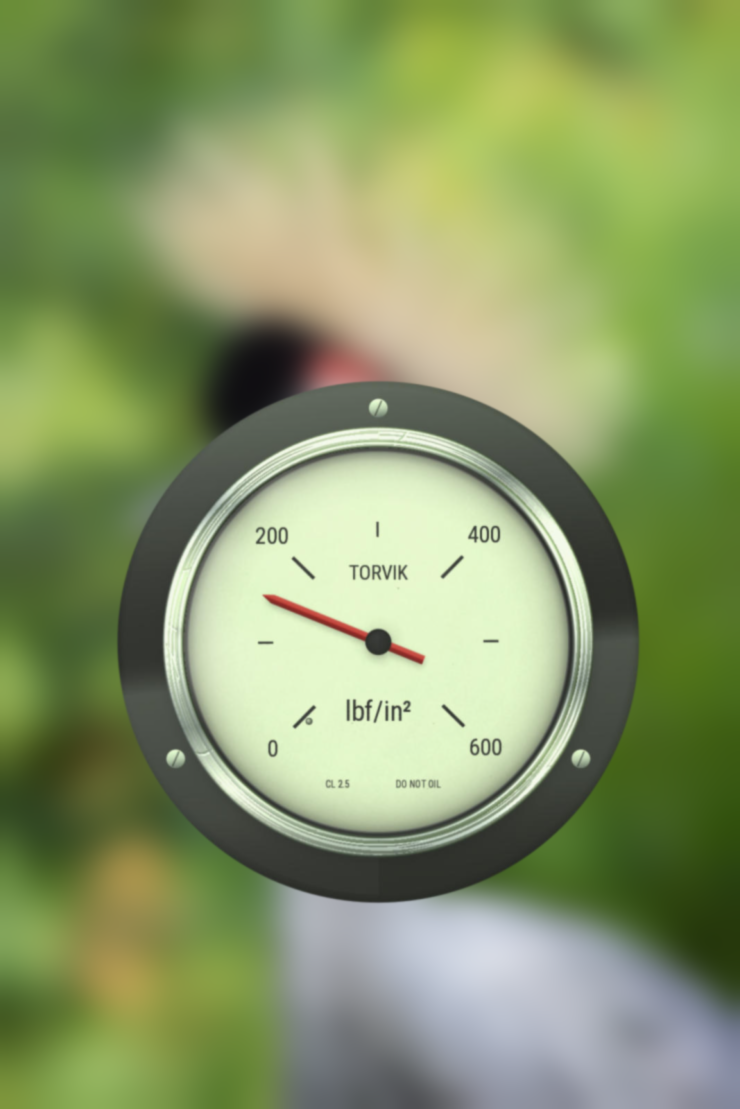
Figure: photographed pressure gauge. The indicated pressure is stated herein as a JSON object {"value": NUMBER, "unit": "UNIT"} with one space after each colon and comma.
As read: {"value": 150, "unit": "psi"}
